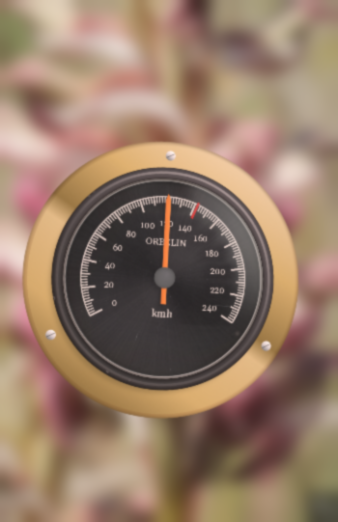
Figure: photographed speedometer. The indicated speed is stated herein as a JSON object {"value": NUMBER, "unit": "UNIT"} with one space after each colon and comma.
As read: {"value": 120, "unit": "km/h"}
